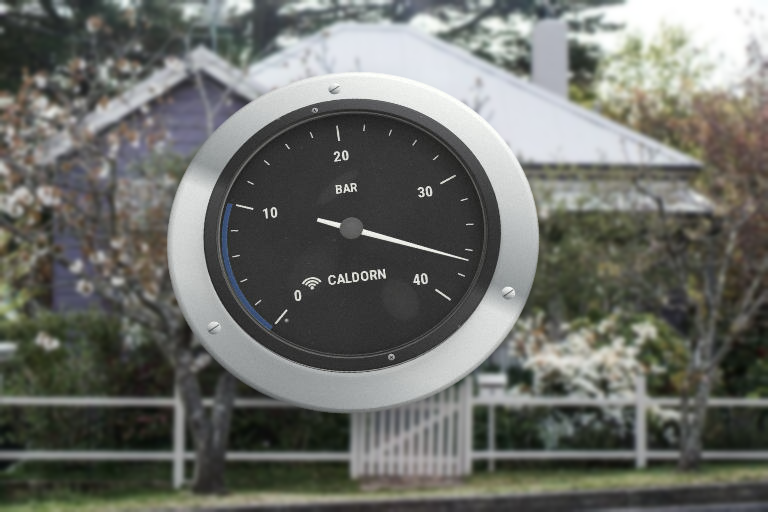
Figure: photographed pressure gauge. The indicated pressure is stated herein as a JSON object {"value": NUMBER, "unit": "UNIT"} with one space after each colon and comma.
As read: {"value": 37, "unit": "bar"}
